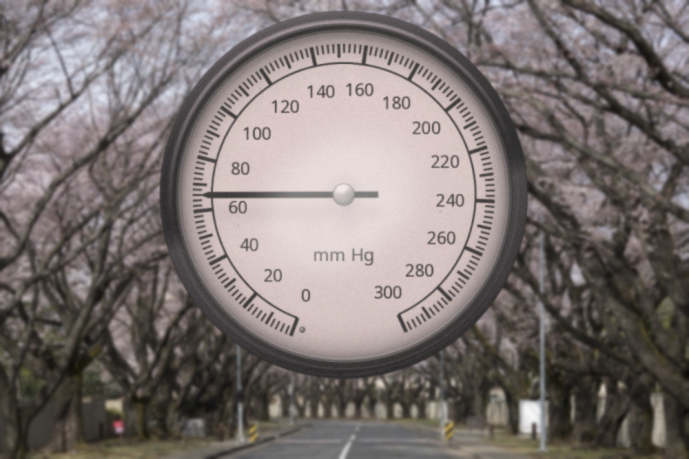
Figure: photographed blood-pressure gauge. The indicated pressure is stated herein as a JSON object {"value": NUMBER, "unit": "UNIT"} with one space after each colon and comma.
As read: {"value": 66, "unit": "mmHg"}
